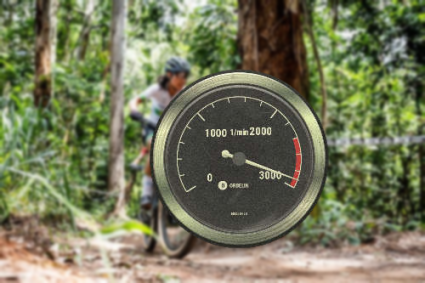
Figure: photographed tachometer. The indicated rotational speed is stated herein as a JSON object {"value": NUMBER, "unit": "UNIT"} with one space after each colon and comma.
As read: {"value": 2900, "unit": "rpm"}
